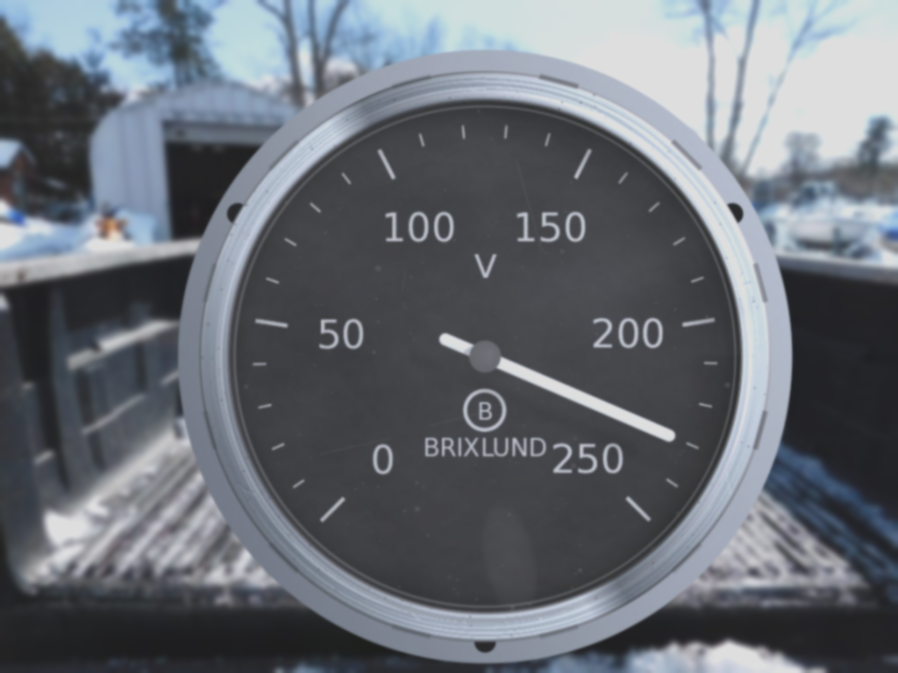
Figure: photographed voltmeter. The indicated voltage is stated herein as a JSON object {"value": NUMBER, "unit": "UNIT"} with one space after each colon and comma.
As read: {"value": 230, "unit": "V"}
